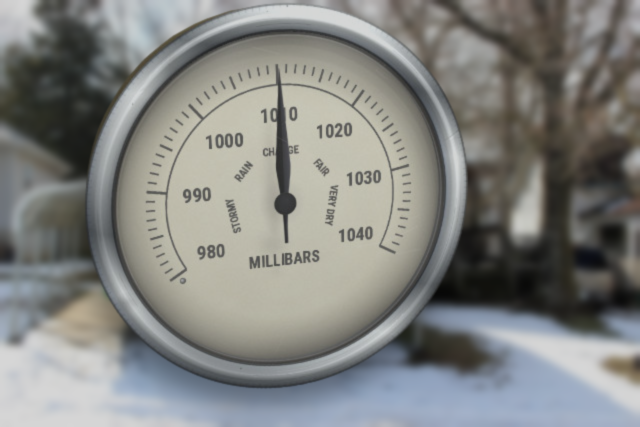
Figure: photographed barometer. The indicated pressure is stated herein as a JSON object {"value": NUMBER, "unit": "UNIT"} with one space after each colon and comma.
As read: {"value": 1010, "unit": "mbar"}
